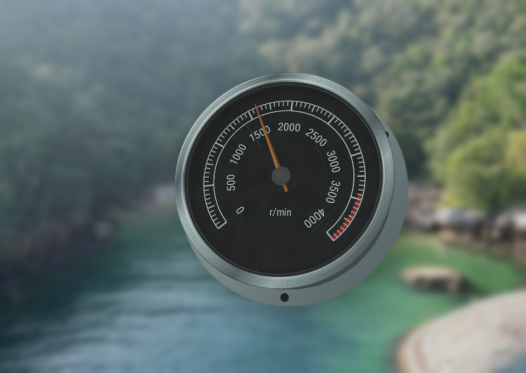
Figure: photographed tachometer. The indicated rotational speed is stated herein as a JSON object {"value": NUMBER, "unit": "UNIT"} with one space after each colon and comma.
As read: {"value": 1600, "unit": "rpm"}
